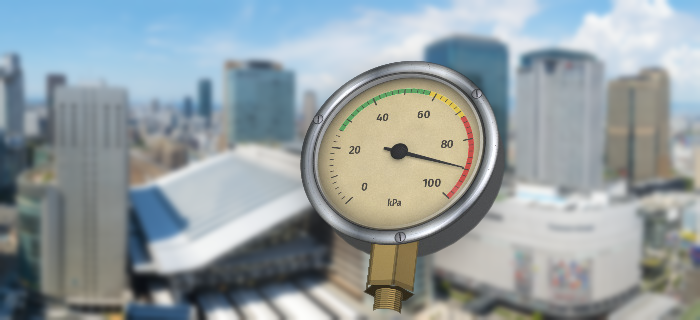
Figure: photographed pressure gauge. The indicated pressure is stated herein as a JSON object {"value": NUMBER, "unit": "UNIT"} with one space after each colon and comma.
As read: {"value": 90, "unit": "kPa"}
